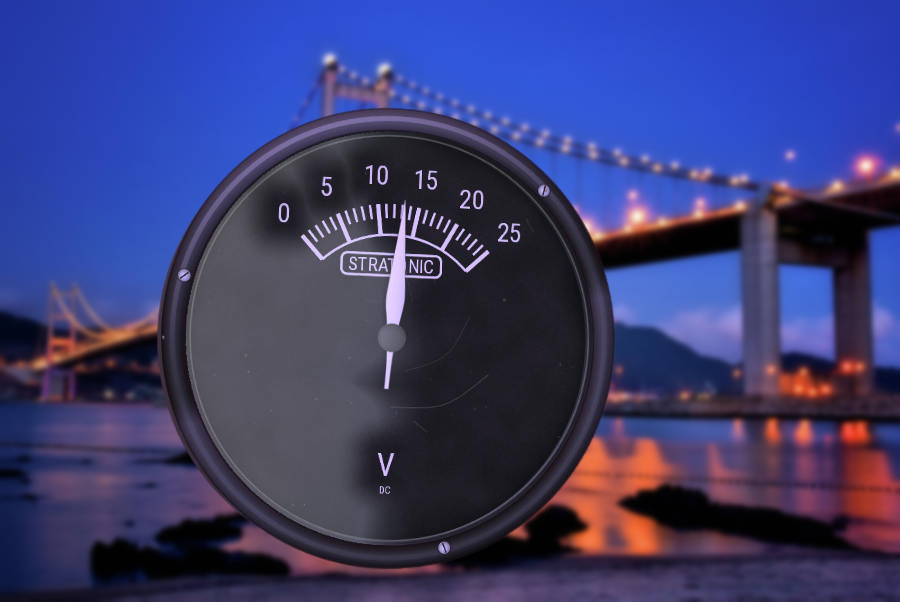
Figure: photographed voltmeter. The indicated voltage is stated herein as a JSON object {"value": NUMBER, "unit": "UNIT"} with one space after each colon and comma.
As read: {"value": 13, "unit": "V"}
